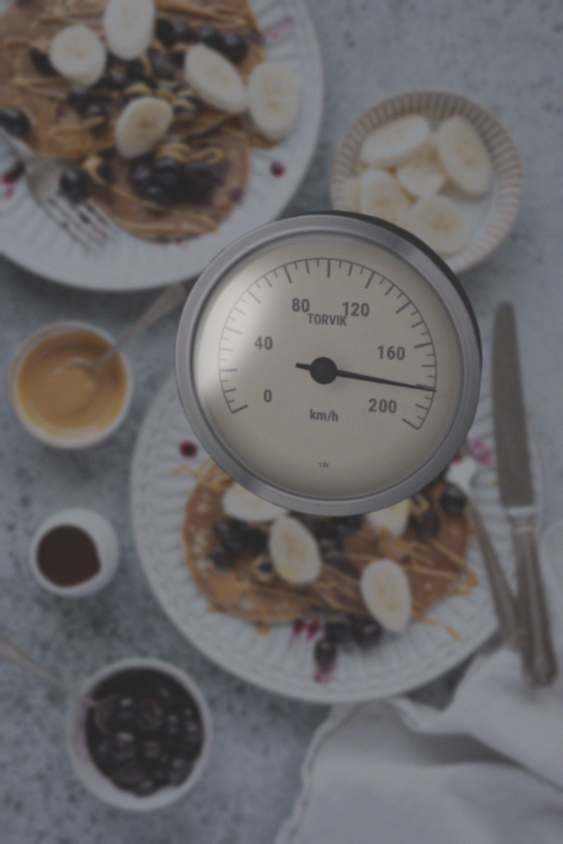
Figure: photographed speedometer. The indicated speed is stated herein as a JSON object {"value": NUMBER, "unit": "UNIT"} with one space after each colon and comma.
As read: {"value": 180, "unit": "km/h"}
